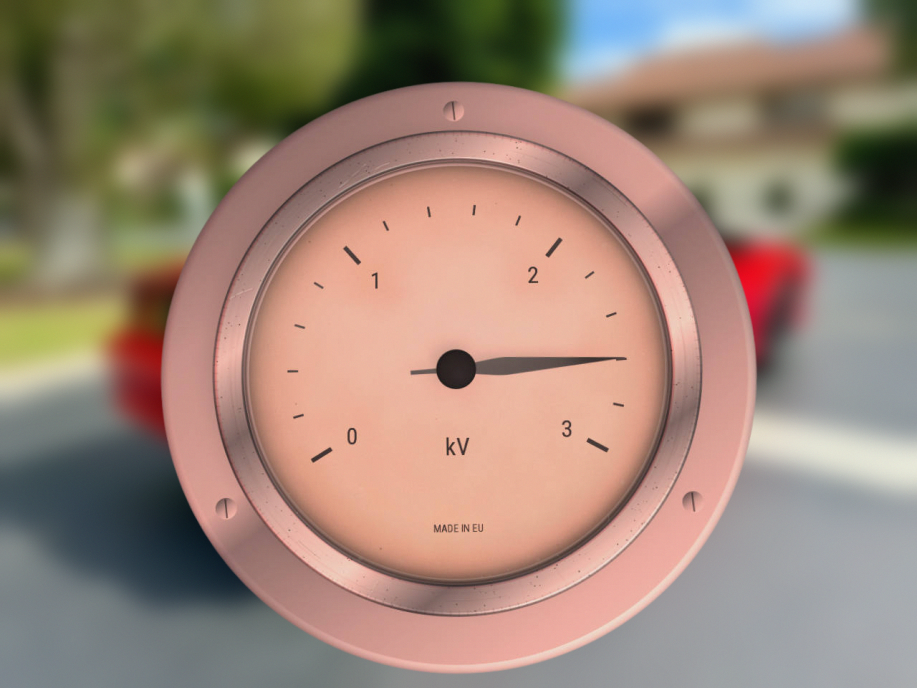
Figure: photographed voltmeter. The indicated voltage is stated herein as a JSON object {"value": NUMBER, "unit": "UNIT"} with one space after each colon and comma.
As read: {"value": 2.6, "unit": "kV"}
